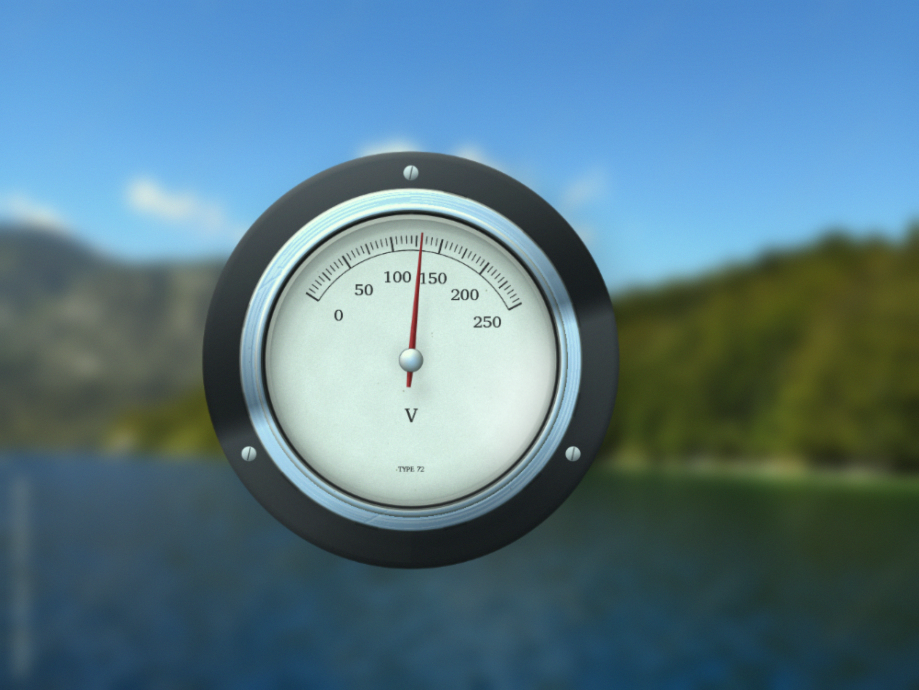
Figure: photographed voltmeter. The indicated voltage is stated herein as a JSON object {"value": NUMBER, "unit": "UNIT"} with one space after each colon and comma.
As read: {"value": 130, "unit": "V"}
